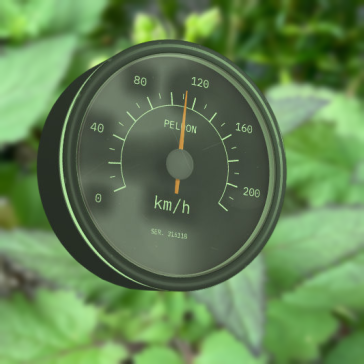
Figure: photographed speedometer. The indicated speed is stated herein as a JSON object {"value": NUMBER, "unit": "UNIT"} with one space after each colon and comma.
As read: {"value": 110, "unit": "km/h"}
